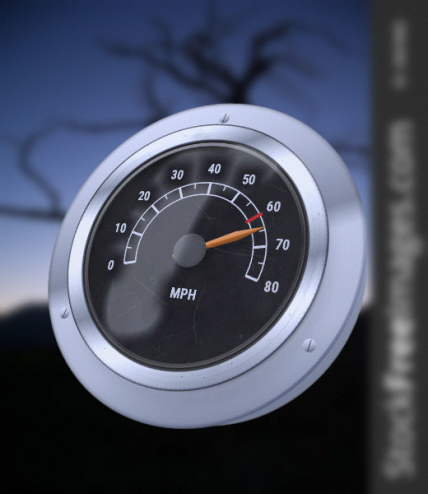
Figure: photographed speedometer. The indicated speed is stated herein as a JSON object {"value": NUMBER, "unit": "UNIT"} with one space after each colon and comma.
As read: {"value": 65, "unit": "mph"}
